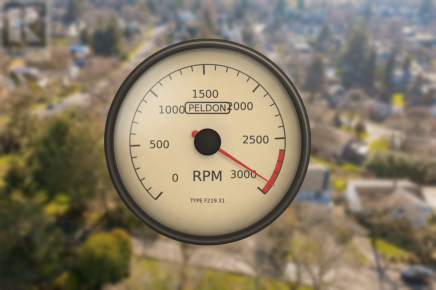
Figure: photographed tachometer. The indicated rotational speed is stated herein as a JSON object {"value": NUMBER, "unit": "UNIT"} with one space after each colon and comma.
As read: {"value": 2900, "unit": "rpm"}
